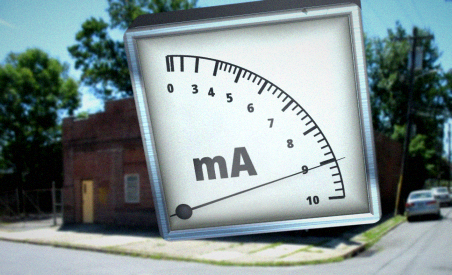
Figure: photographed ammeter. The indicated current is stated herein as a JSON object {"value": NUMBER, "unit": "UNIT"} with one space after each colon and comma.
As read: {"value": 9, "unit": "mA"}
